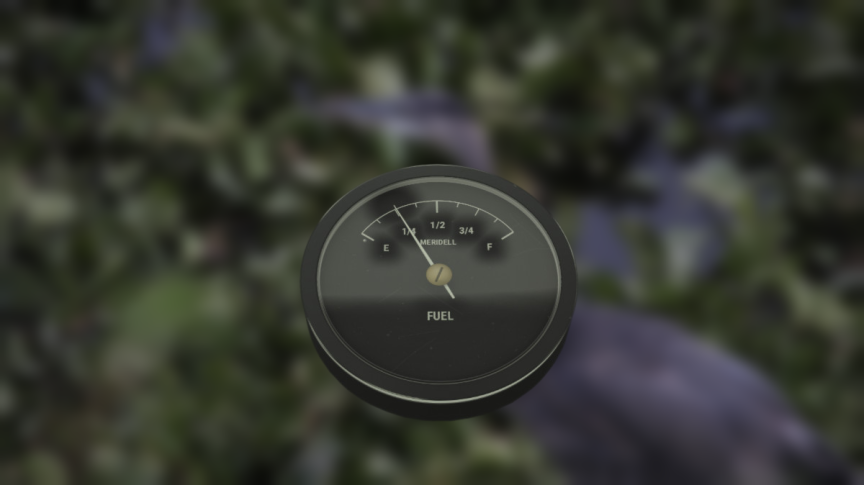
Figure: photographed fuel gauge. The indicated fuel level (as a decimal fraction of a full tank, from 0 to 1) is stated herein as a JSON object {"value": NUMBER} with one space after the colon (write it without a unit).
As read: {"value": 0.25}
